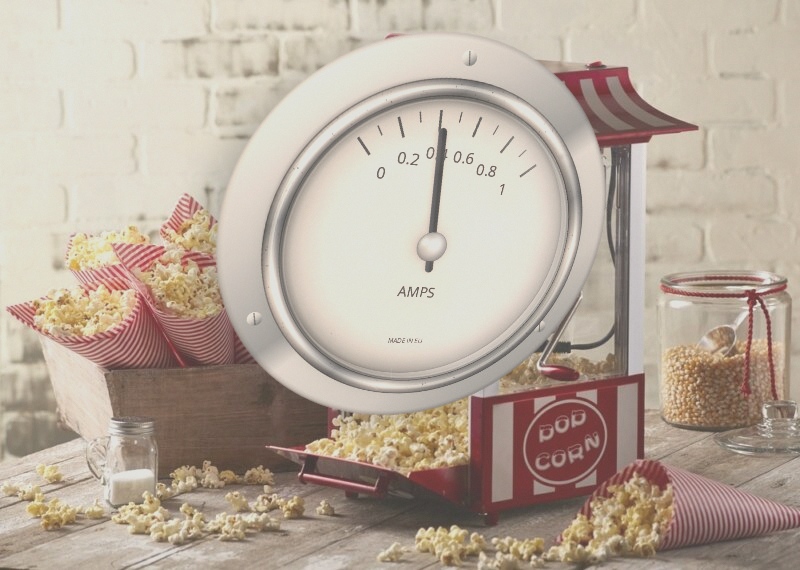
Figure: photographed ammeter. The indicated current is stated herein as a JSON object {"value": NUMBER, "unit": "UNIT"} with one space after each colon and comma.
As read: {"value": 0.4, "unit": "A"}
